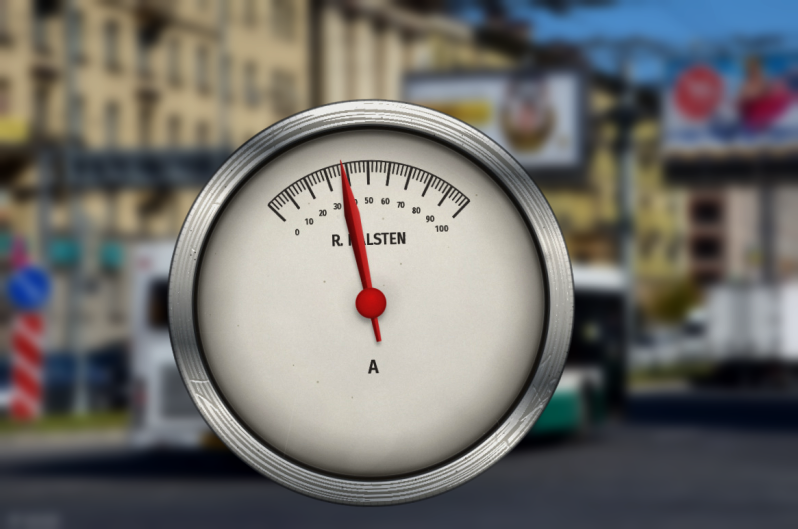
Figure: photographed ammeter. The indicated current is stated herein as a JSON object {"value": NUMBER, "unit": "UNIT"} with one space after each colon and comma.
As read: {"value": 38, "unit": "A"}
